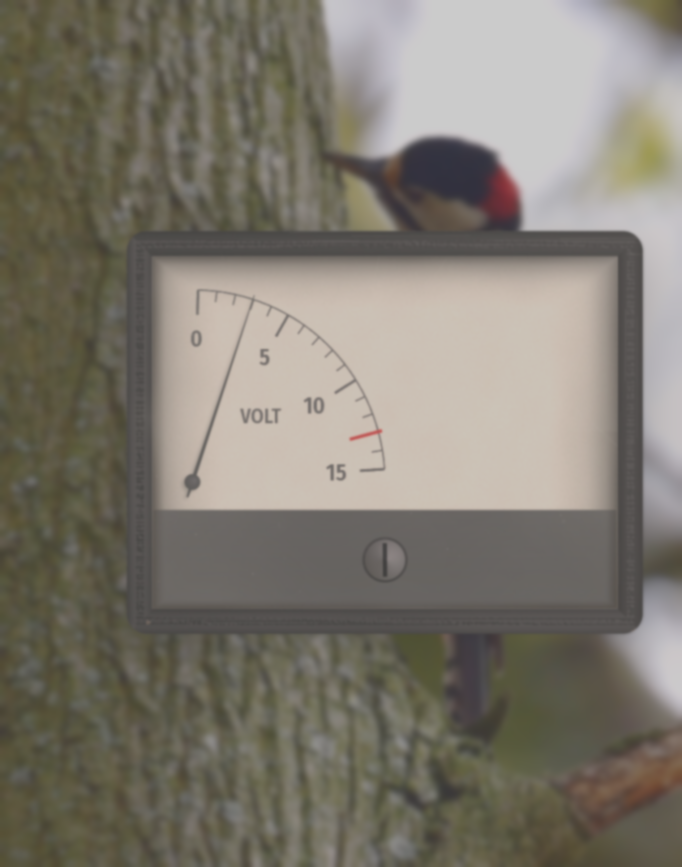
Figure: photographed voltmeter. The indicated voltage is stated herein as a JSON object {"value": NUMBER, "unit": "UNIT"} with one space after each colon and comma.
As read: {"value": 3, "unit": "V"}
